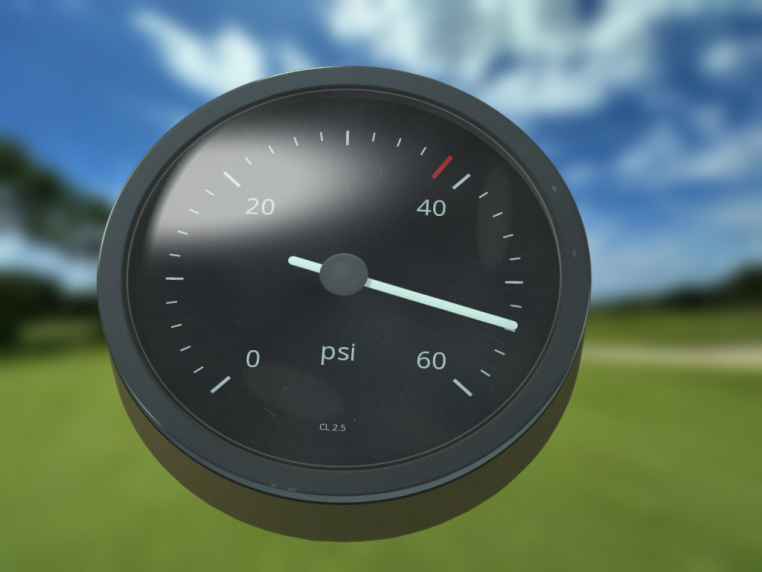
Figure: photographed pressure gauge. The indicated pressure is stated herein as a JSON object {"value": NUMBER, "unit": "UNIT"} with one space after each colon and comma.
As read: {"value": 54, "unit": "psi"}
